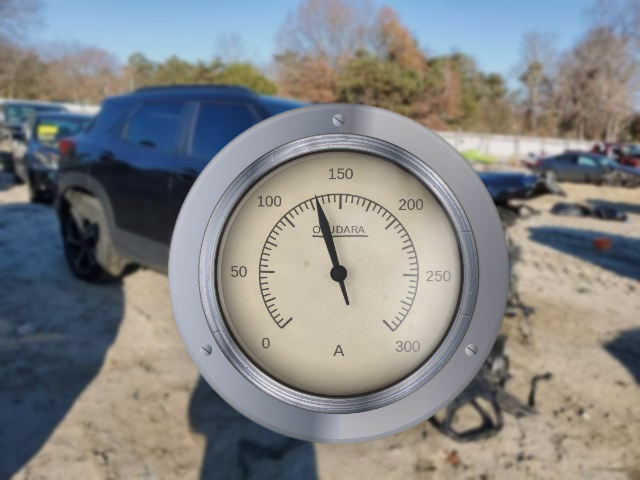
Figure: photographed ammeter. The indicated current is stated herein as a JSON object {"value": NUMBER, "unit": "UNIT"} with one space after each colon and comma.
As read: {"value": 130, "unit": "A"}
